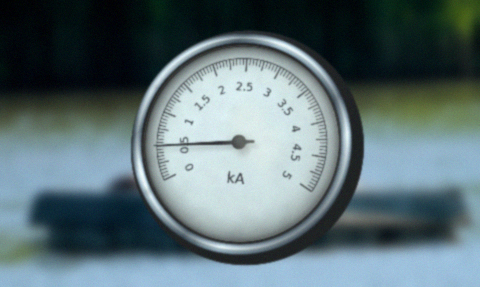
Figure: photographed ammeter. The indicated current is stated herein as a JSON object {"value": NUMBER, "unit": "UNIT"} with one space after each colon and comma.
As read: {"value": 0.5, "unit": "kA"}
